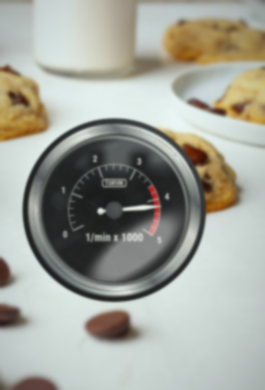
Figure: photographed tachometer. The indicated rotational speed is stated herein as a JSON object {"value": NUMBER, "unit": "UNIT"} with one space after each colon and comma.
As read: {"value": 4200, "unit": "rpm"}
